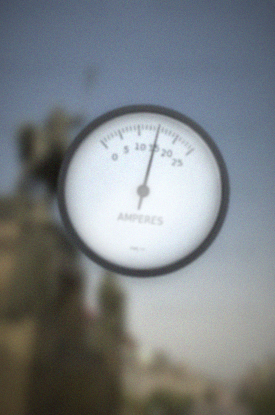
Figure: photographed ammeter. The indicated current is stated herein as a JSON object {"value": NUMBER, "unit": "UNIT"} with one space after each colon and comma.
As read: {"value": 15, "unit": "A"}
